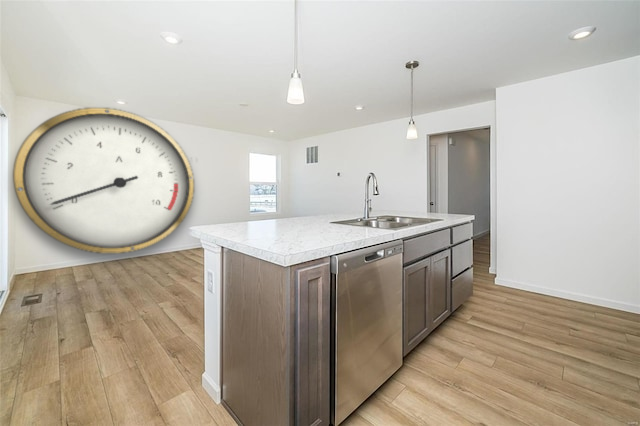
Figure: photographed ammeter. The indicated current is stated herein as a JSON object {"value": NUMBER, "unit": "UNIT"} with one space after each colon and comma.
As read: {"value": 0.2, "unit": "A"}
